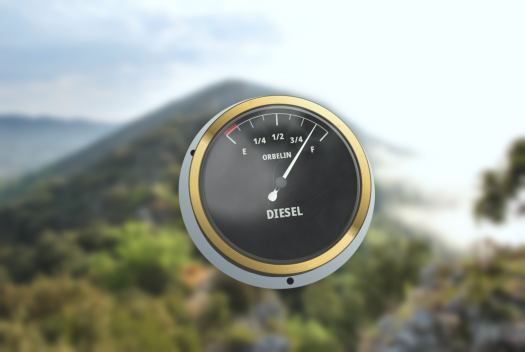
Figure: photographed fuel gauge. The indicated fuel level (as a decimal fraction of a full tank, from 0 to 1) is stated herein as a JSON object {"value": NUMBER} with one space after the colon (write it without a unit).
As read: {"value": 0.875}
